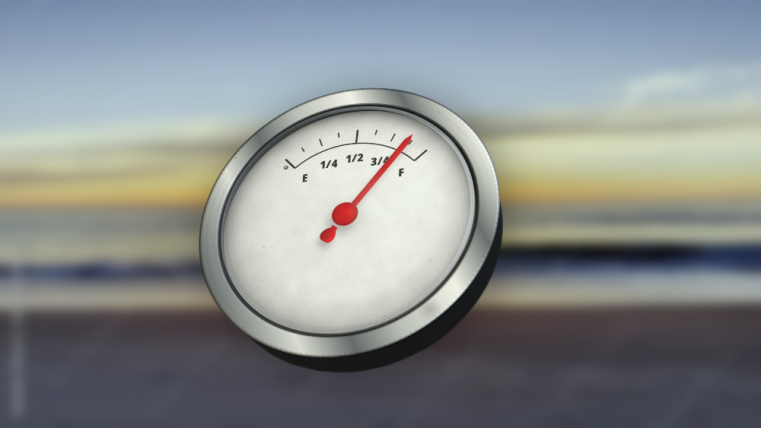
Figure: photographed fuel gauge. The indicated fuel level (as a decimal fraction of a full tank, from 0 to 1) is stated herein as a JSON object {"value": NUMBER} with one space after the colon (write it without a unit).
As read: {"value": 0.875}
